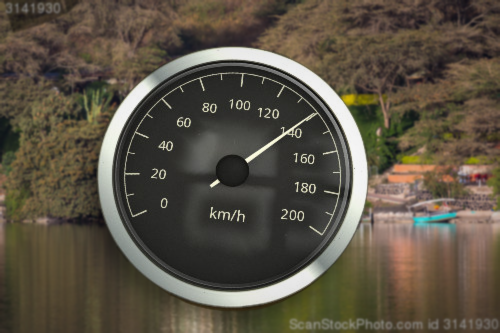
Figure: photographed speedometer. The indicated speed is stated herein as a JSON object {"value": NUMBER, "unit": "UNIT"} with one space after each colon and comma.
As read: {"value": 140, "unit": "km/h"}
